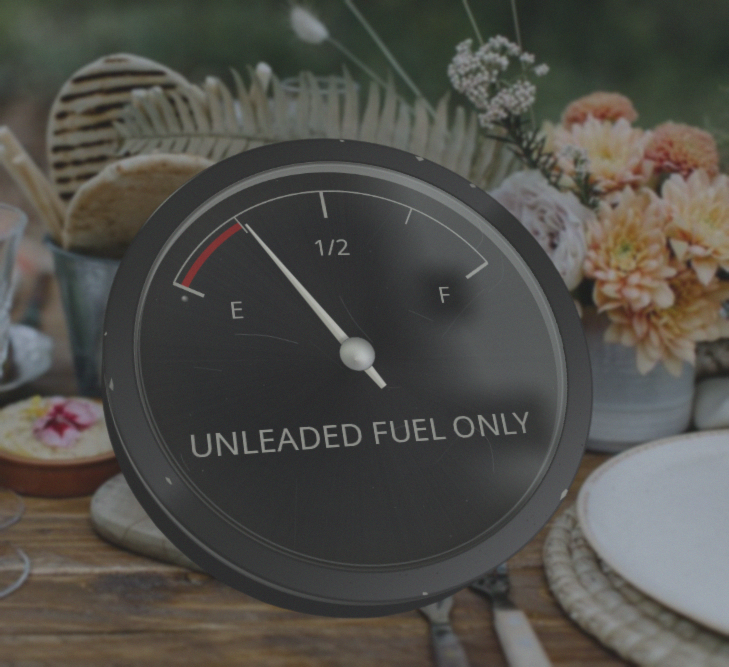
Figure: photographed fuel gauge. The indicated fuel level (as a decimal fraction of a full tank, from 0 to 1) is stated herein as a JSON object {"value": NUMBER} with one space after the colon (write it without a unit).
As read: {"value": 0.25}
